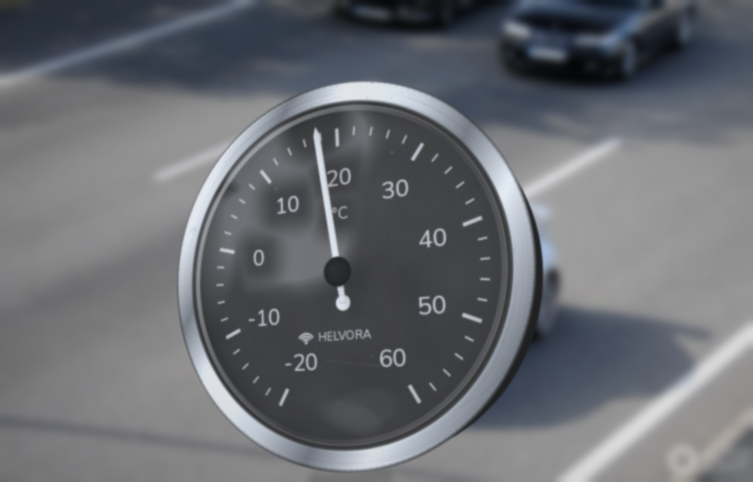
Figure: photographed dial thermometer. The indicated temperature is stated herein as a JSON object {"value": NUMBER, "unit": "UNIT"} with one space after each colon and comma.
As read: {"value": 18, "unit": "°C"}
